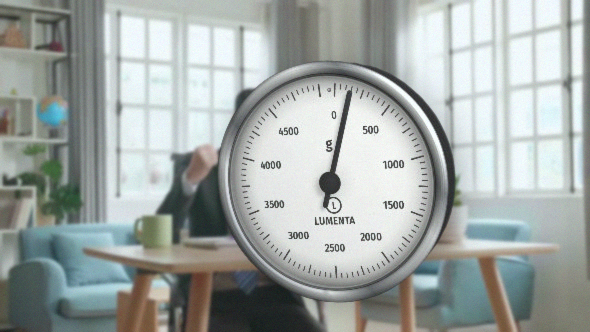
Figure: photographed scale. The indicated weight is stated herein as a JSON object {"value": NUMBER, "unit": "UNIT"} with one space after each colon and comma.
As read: {"value": 150, "unit": "g"}
